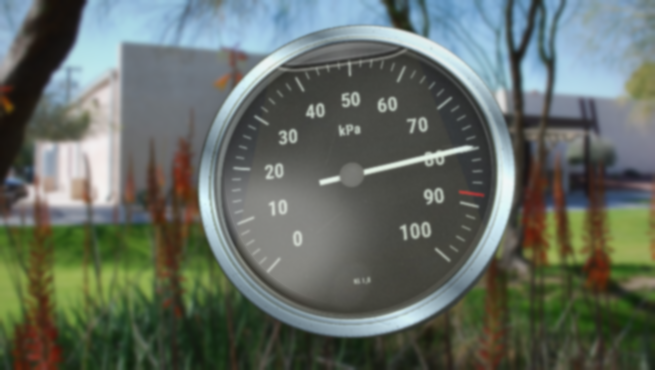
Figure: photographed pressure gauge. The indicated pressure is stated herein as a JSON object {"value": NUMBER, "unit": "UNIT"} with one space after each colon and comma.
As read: {"value": 80, "unit": "kPa"}
